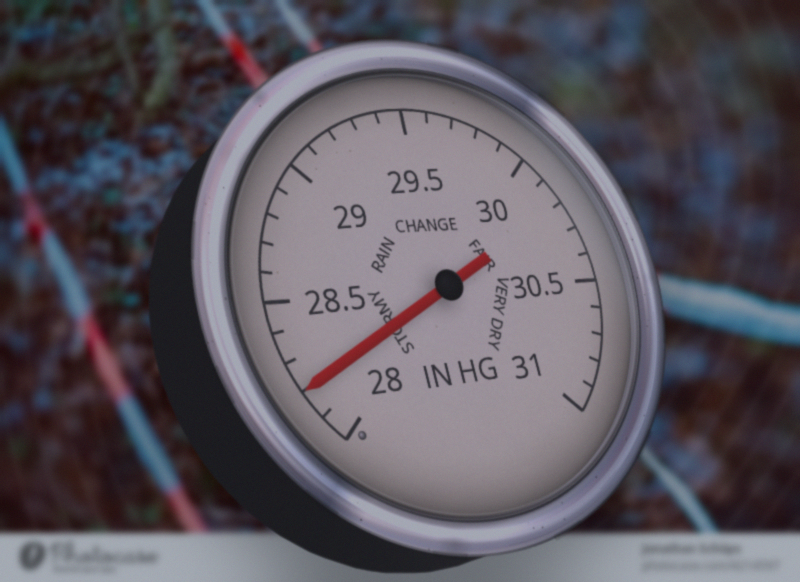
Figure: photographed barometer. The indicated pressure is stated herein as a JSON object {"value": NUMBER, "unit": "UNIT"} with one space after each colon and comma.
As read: {"value": 28.2, "unit": "inHg"}
